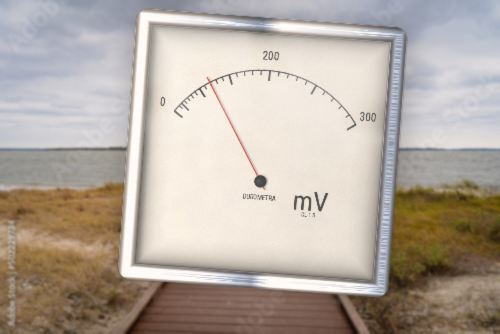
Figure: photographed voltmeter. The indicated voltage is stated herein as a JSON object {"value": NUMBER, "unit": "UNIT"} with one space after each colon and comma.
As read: {"value": 120, "unit": "mV"}
